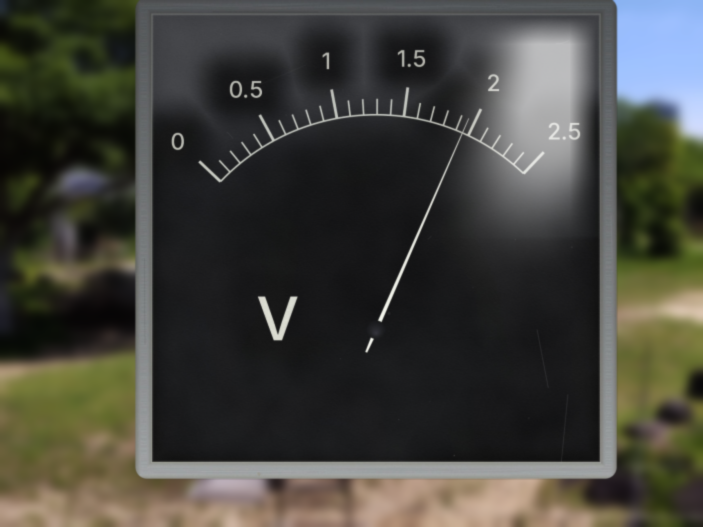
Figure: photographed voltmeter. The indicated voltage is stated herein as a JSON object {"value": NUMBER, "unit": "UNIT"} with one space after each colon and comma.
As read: {"value": 1.95, "unit": "V"}
